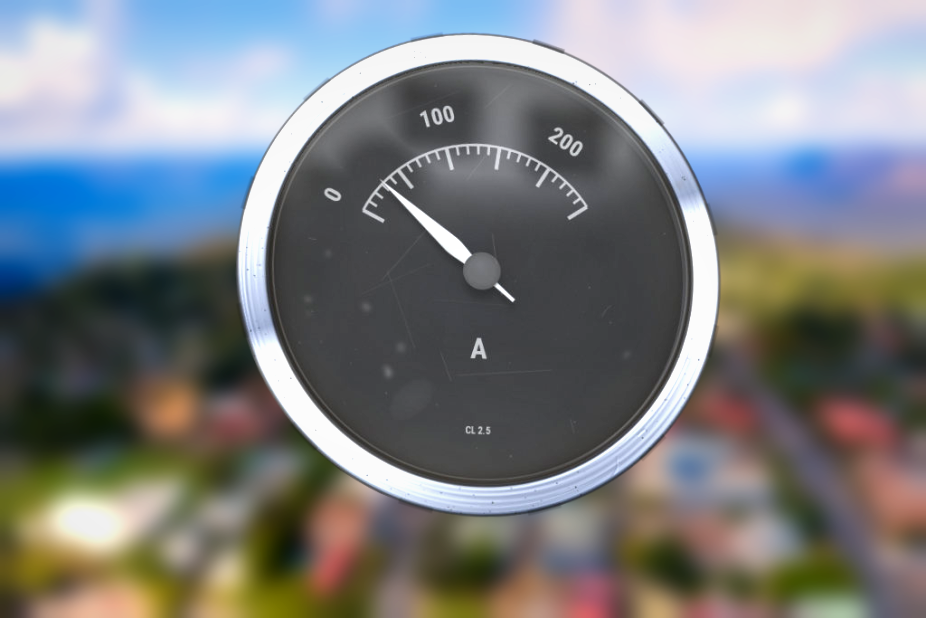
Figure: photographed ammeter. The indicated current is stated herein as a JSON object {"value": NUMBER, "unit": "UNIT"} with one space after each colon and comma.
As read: {"value": 30, "unit": "A"}
